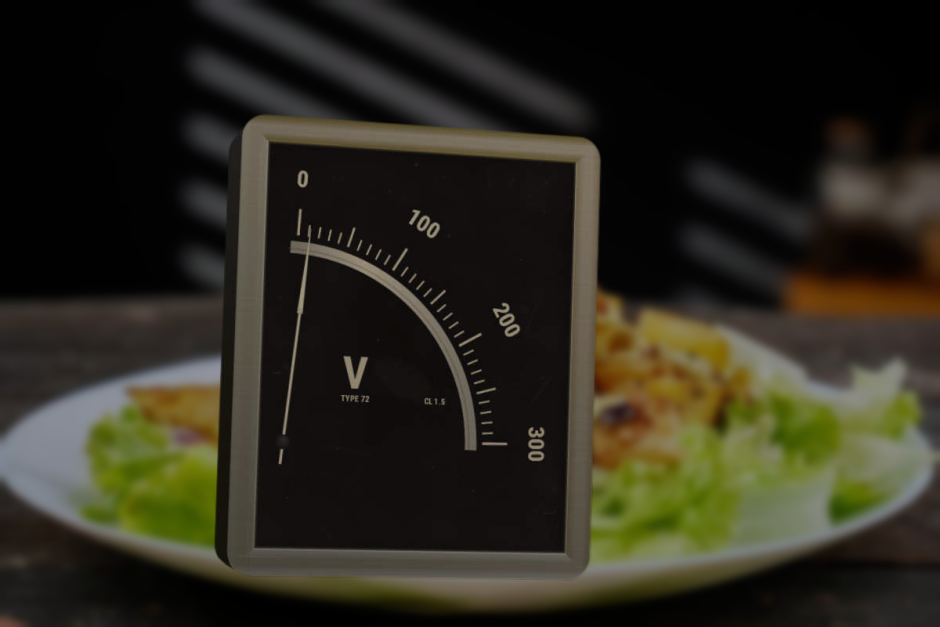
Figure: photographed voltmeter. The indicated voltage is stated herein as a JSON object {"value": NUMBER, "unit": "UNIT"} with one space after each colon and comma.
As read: {"value": 10, "unit": "V"}
